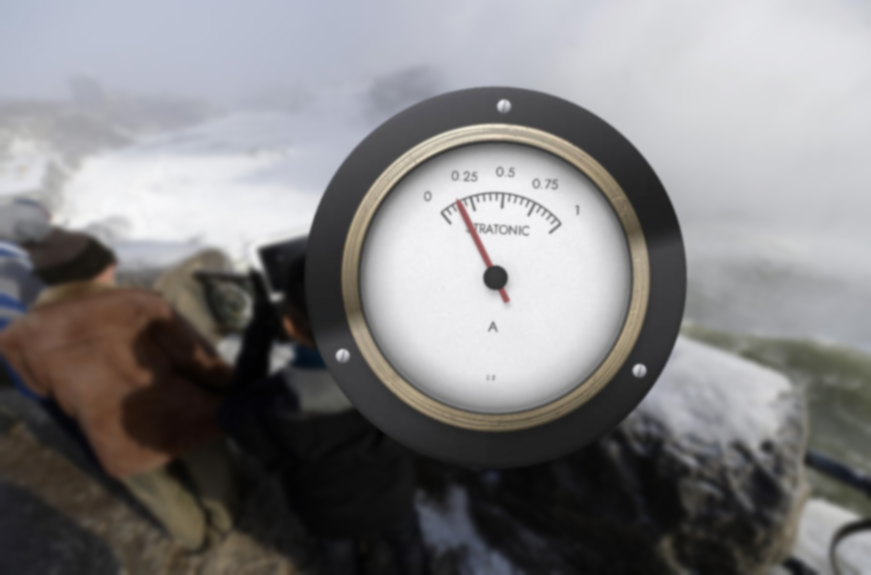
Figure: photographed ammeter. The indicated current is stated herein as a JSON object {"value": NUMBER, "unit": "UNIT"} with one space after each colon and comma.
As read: {"value": 0.15, "unit": "A"}
